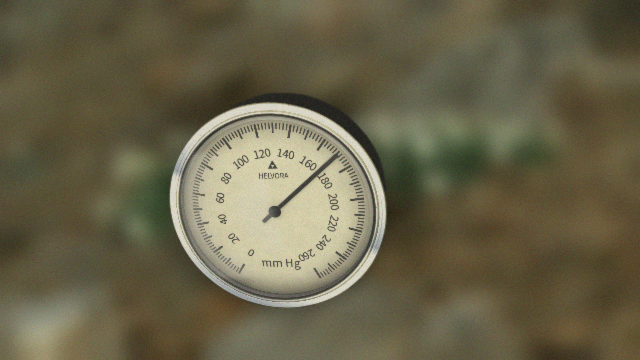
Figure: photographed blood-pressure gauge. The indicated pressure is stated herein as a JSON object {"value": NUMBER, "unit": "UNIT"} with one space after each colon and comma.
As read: {"value": 170, "unit": "mmHg"}
